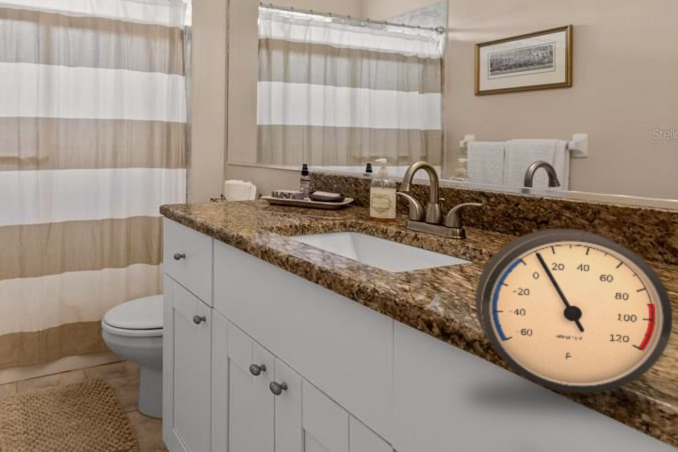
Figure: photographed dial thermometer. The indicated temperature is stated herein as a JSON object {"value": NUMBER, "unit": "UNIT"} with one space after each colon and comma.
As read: {"value": 10, "unit": "°F"}
